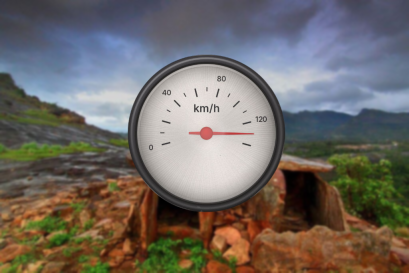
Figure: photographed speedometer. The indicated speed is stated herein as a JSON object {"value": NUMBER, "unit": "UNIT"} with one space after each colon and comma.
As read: {"value": 130, "unit": "km/h"}
